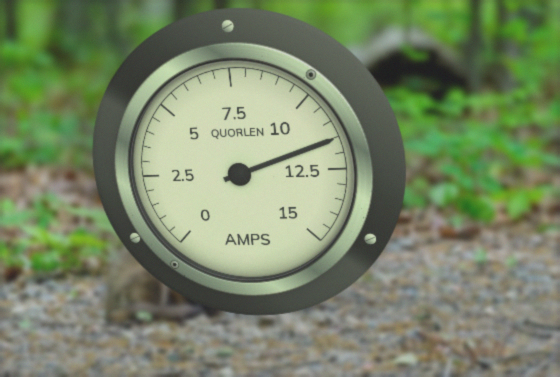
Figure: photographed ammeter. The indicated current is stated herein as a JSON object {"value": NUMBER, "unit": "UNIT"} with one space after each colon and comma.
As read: {"value": 11.5, "unit": "A"}
